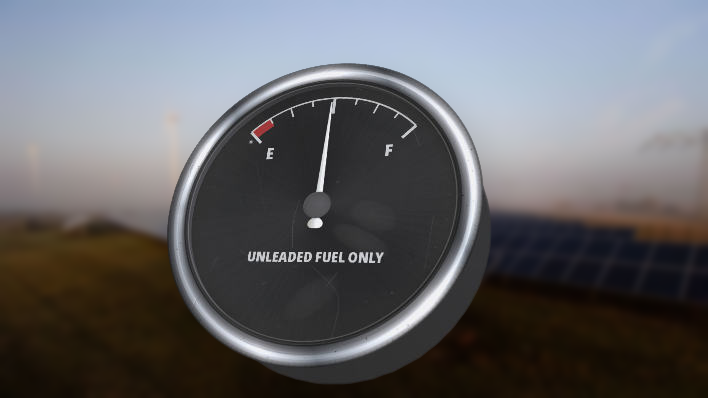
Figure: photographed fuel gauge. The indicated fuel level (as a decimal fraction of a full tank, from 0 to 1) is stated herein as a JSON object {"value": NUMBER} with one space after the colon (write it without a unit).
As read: {"value": 0.5}
